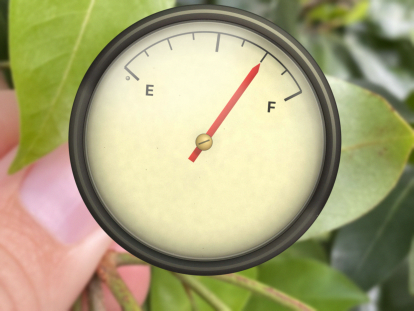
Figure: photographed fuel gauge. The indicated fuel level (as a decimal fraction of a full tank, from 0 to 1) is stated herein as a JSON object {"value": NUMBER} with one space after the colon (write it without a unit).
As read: {"value": 0.75}
